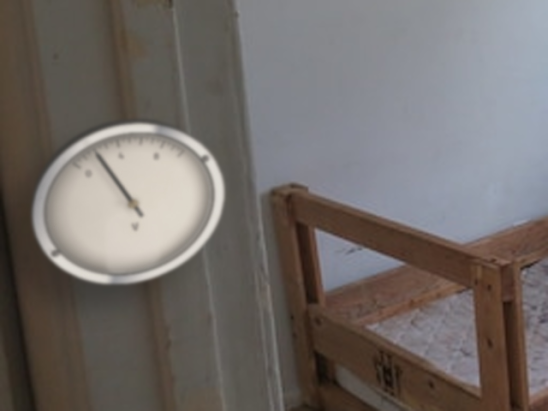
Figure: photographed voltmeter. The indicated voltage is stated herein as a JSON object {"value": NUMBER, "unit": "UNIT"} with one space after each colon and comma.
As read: {"value": 2, "unit": "V"}
